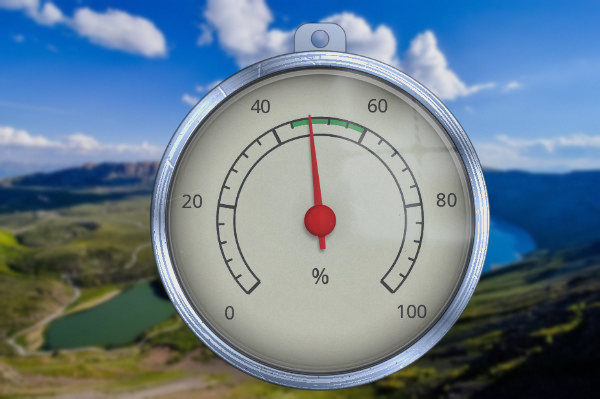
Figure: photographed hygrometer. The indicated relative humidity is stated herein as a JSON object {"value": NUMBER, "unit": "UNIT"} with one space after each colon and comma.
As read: {"value": 48, "unit": "%"}
